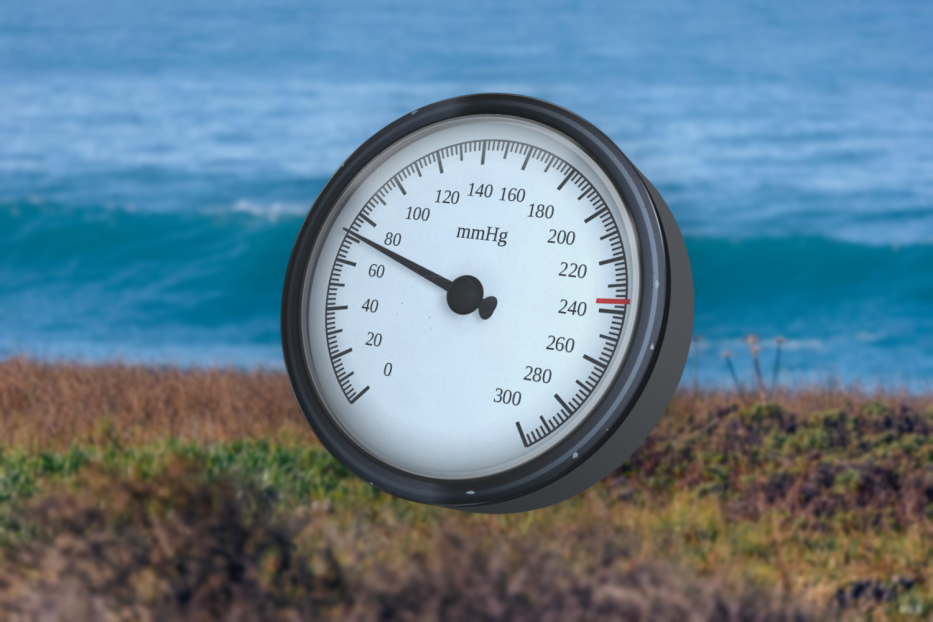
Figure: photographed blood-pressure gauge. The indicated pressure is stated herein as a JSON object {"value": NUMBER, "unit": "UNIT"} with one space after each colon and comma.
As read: {"value": 72, "unit": "mmHg"}
